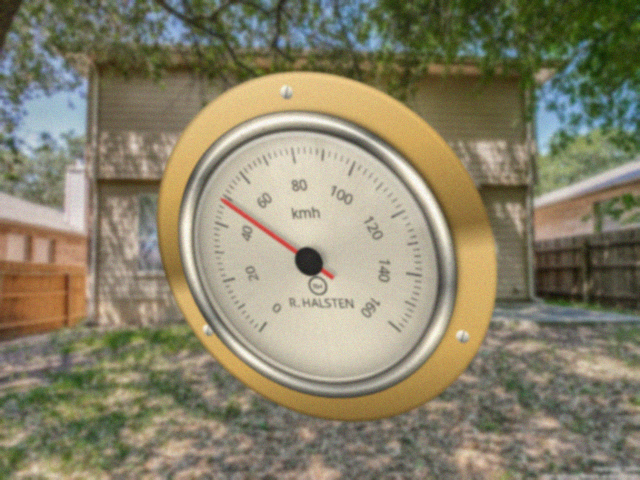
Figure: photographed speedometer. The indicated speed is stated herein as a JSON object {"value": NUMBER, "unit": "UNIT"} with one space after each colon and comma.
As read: {"value": 50, "unit": "km/h"}
